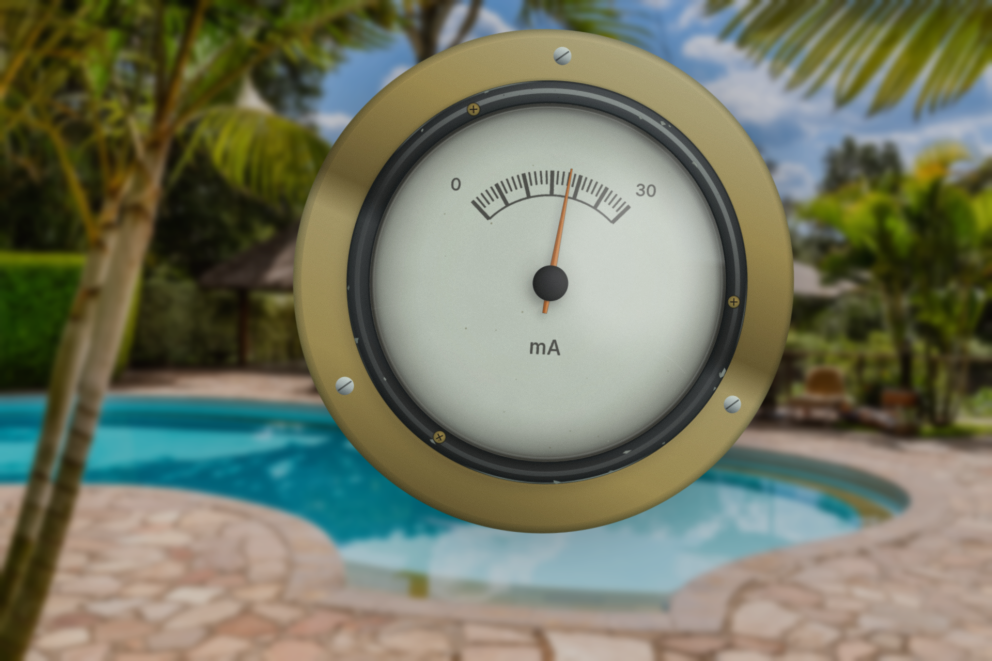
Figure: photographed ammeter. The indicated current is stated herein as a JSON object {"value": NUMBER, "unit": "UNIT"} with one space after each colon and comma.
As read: {"value": 18, "unit": "mA"}
